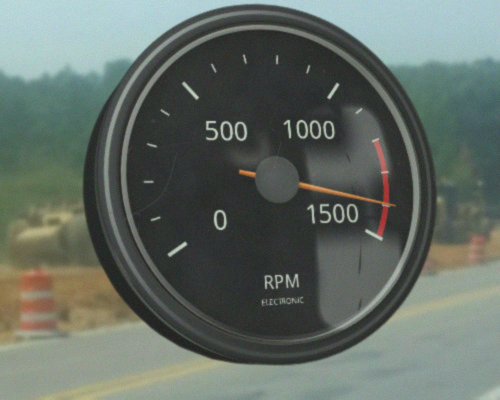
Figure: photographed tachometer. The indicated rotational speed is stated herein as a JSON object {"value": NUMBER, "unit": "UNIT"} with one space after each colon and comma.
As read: {"value": 1400, "unit": "rpm"}
